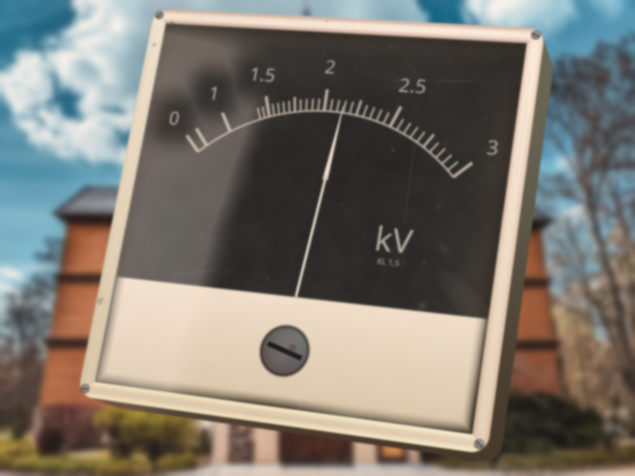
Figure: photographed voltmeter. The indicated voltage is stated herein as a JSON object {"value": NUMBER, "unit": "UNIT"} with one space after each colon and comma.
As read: {"value": 2.15, "unit": "kV"}
